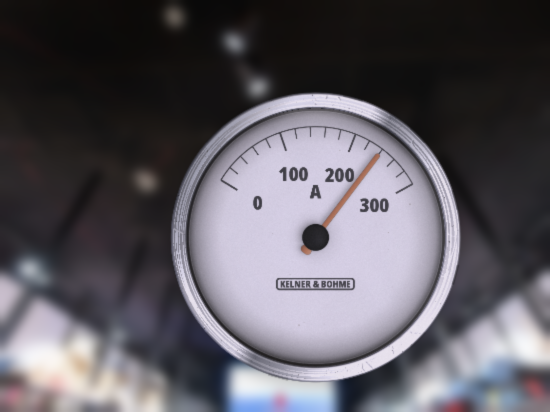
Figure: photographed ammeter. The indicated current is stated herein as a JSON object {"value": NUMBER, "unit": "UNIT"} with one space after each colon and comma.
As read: {"value": 240, "unit": "A"}
